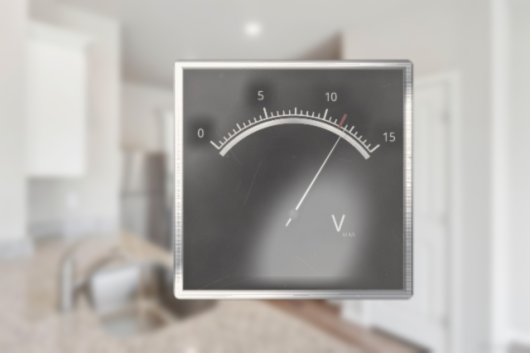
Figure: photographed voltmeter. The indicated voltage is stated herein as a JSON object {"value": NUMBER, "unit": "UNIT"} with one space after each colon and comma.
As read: {"value": 12, "unit": "V"}
